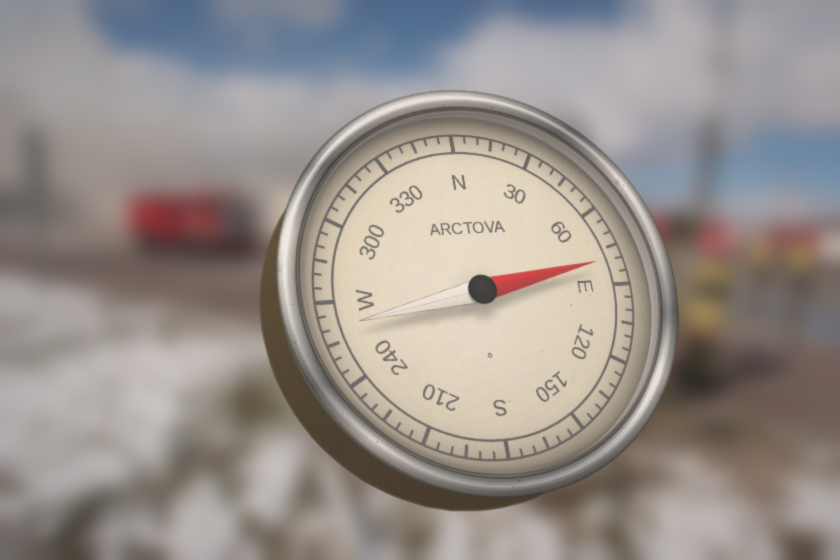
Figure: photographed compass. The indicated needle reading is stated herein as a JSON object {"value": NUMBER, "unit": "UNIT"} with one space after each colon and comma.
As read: {"value": 80, "unit": "°"}
